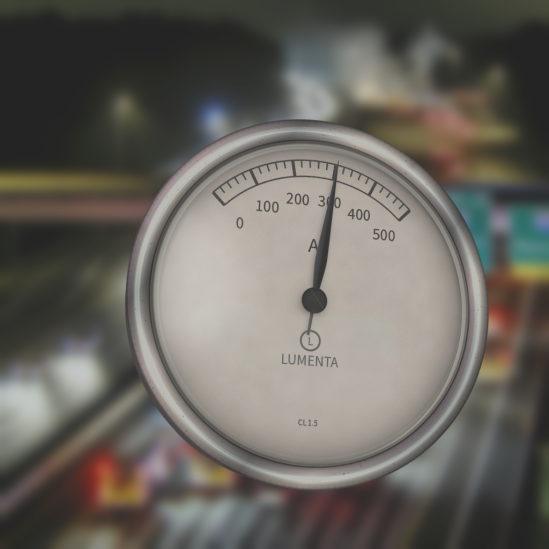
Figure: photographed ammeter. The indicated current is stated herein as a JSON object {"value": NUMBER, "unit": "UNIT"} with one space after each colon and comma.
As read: {"value": 300, "unit": "A"}
